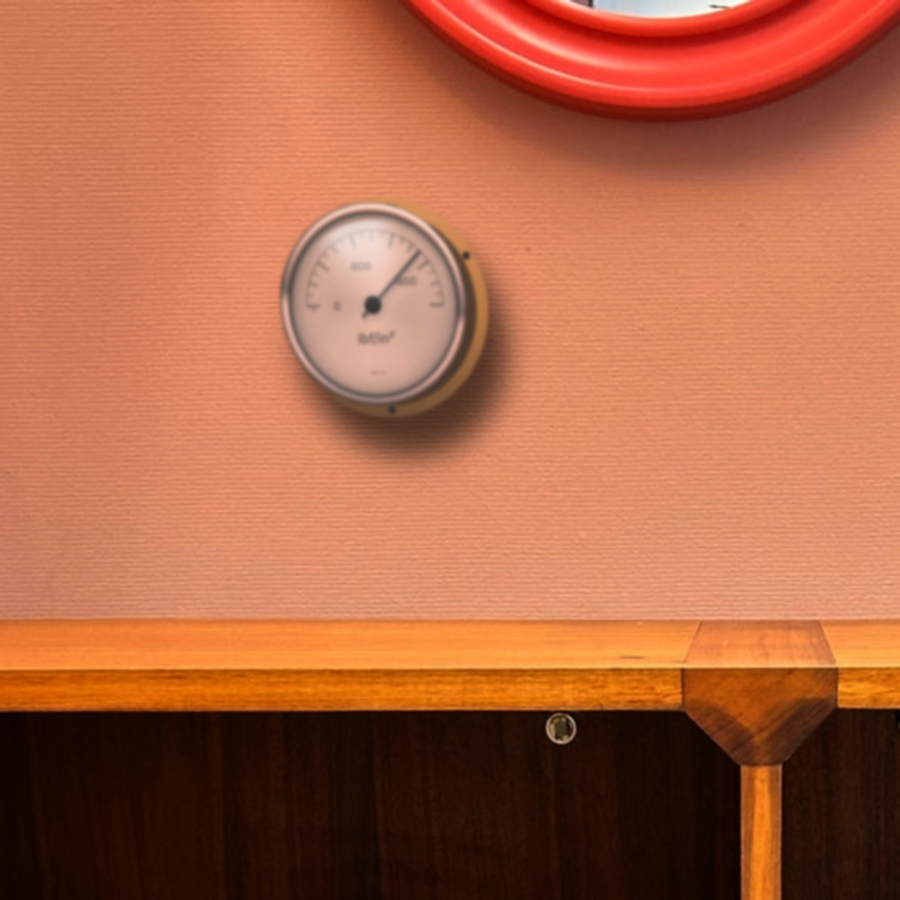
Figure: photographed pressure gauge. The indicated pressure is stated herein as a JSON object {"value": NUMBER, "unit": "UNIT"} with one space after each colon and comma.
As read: {"value": 1500, "unit": "psi"}
